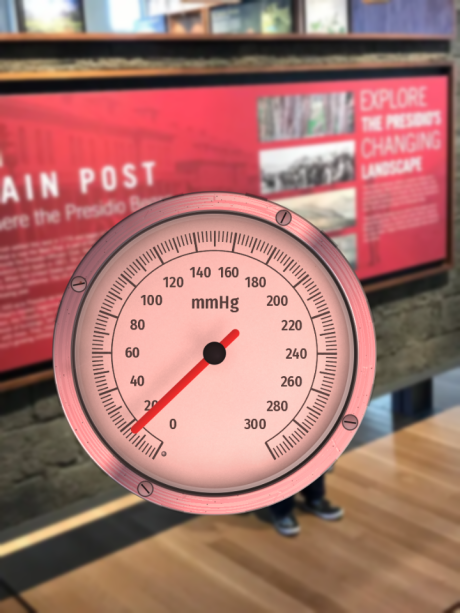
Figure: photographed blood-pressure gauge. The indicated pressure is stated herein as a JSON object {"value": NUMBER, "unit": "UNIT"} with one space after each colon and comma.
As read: {"value": 16, "unit": "mmHg"}
